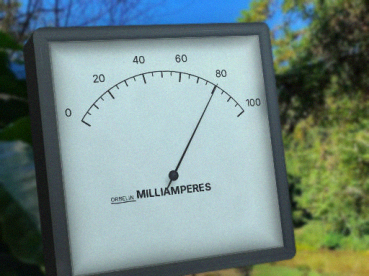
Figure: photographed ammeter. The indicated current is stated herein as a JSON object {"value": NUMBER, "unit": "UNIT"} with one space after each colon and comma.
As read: {"value": 80, "unit": "mA"}
